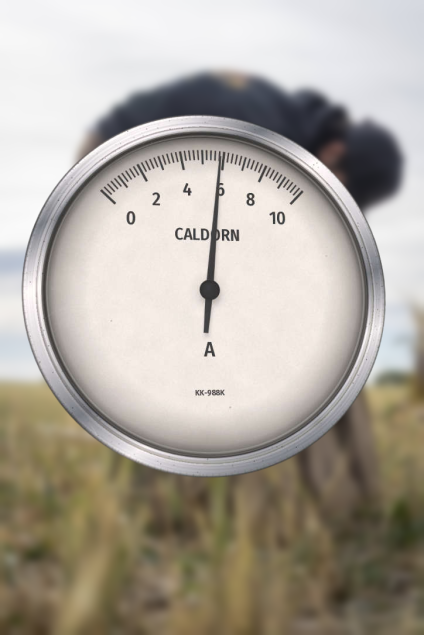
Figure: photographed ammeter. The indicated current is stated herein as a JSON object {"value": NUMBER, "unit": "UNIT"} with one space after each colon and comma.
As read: {"value": 5.8, "unit": "A"}
